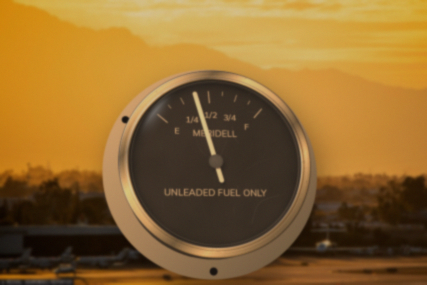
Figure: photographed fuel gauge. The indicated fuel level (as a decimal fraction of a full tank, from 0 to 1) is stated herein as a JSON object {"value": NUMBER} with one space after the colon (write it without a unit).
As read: {"value": 0.375}
